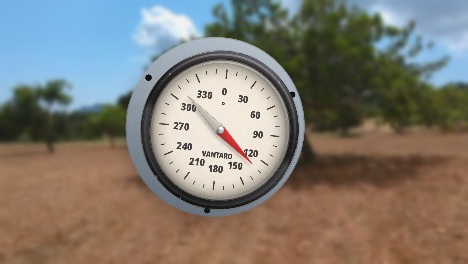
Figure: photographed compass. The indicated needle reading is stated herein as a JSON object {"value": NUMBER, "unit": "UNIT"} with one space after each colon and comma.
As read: {"value": 130, "unit": "°"}
